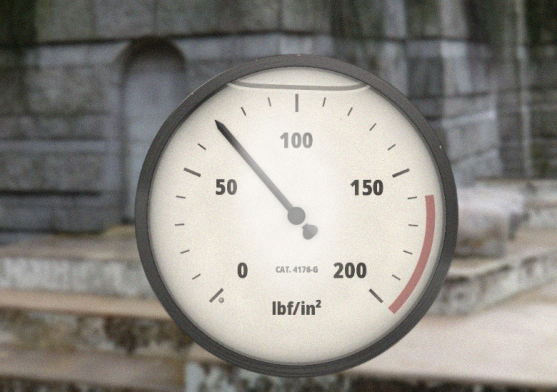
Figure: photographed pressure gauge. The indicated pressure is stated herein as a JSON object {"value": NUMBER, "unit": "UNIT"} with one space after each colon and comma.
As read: {"value": 70, "unit": "psi"}
